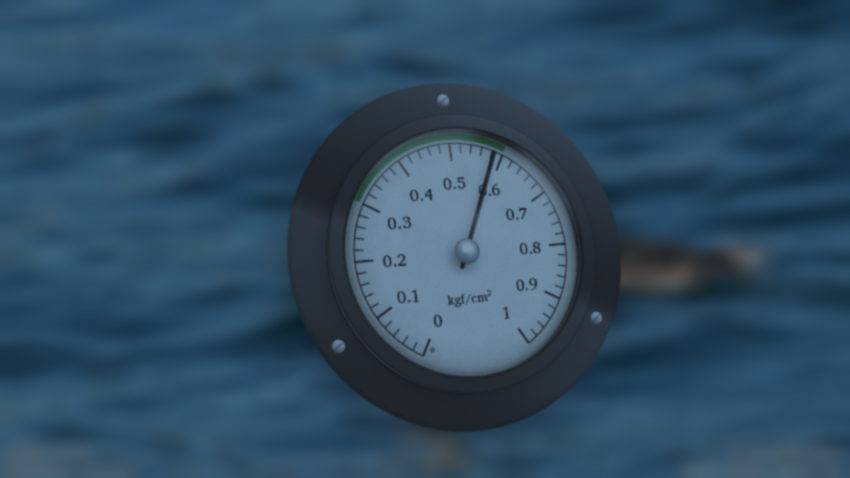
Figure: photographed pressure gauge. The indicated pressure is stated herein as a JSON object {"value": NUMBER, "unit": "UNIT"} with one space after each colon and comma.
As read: {"value": 0.58, "unit": "kg/cm²"}
